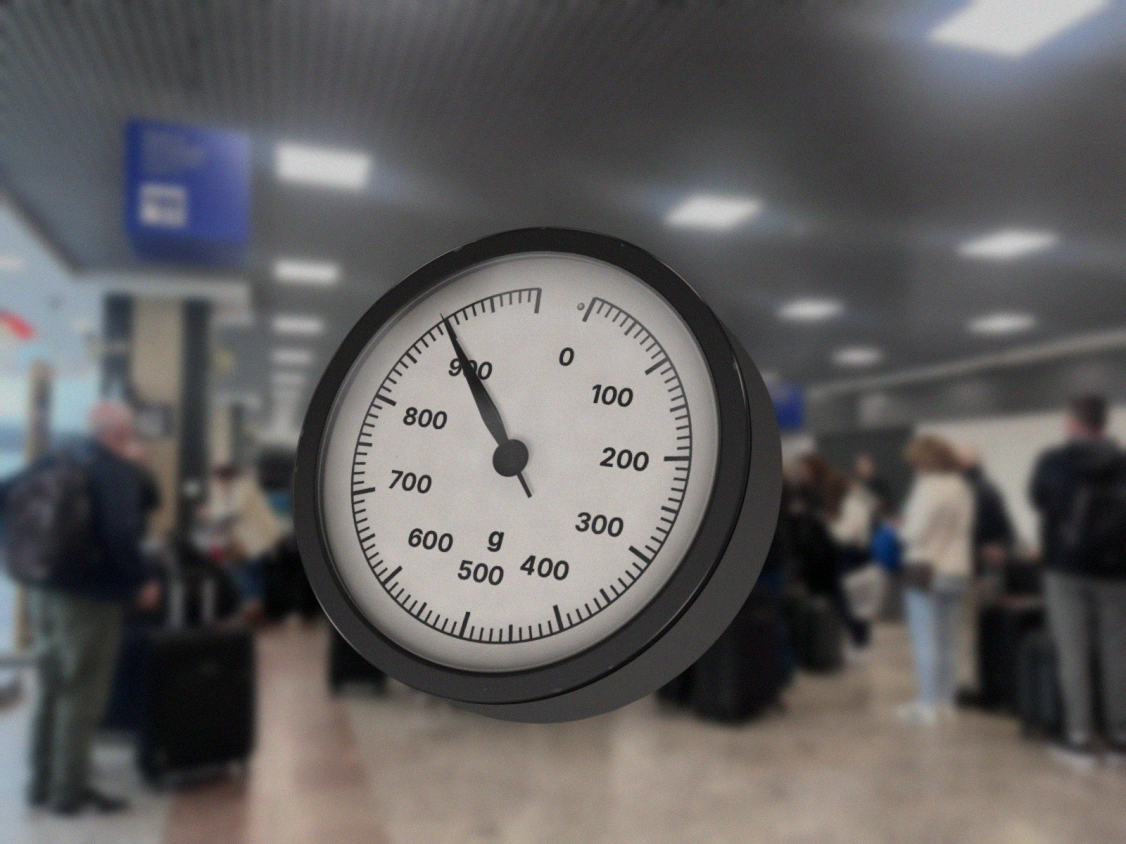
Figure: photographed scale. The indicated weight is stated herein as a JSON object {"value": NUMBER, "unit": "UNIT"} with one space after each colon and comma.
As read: {"value": 900, "unit": "g"}
